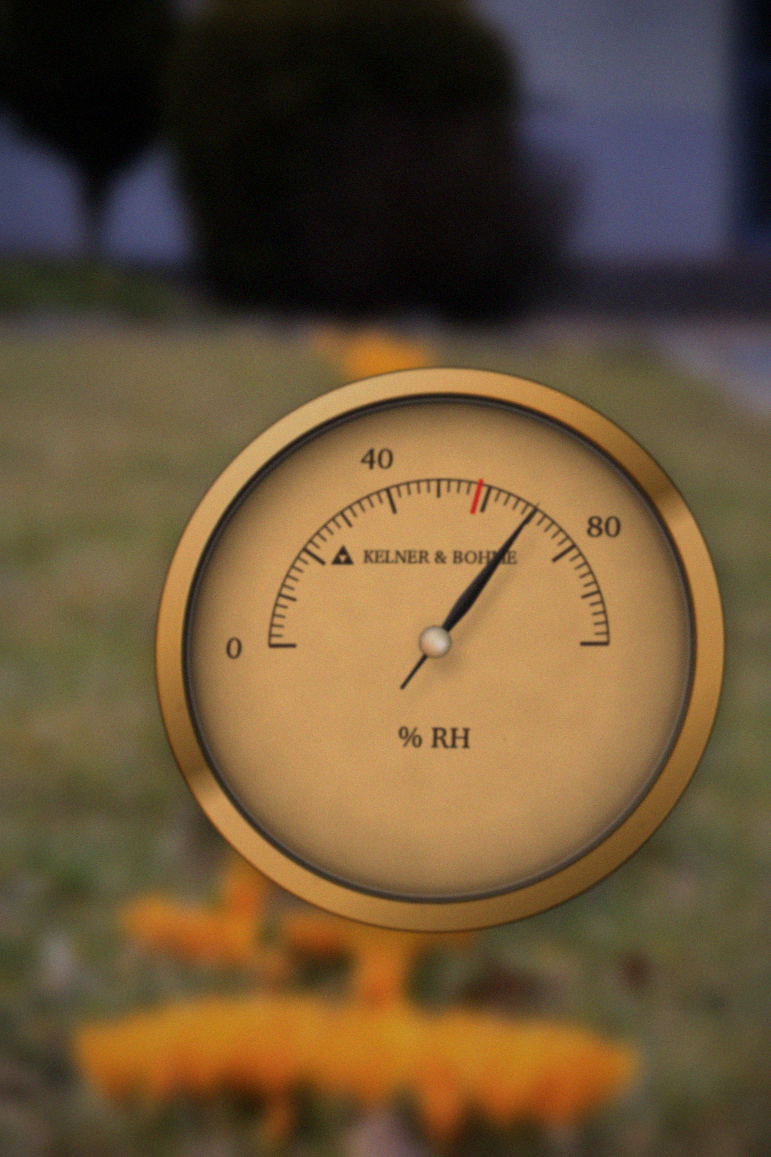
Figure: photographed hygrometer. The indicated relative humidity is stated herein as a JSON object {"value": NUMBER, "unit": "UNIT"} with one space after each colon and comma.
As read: {"value": 70, "unit": "%"}
